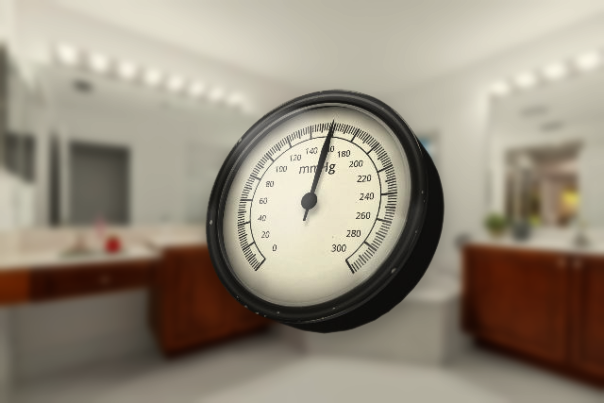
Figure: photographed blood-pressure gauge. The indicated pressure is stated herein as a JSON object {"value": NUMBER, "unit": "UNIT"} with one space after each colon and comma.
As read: {"value": 160, "unit": "mmHg"}
